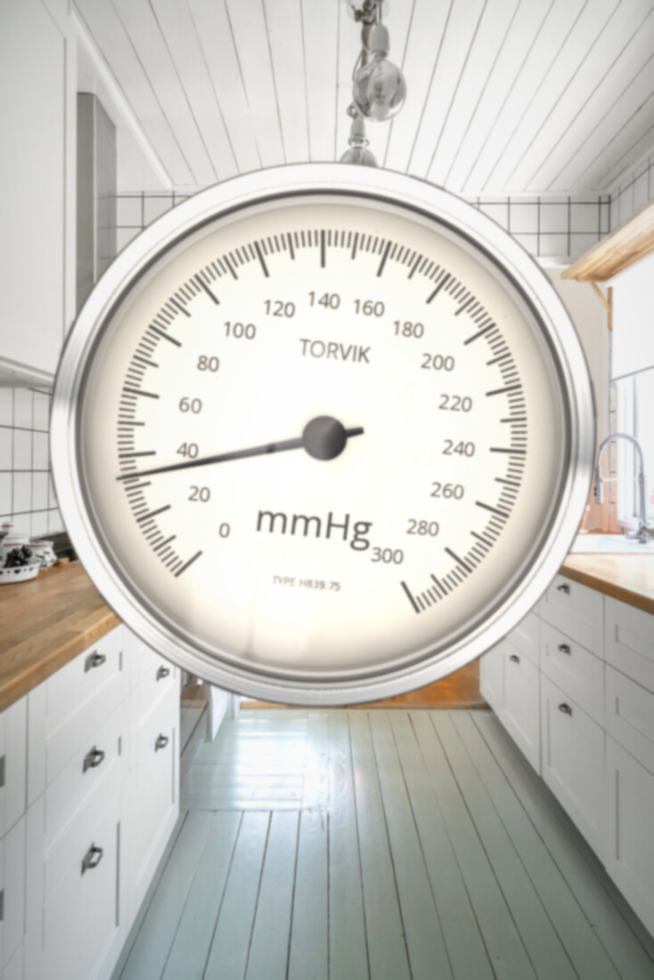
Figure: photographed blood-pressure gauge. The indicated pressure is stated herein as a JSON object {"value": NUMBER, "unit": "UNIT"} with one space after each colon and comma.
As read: {"value": 34, "unit": "mmHg"}
